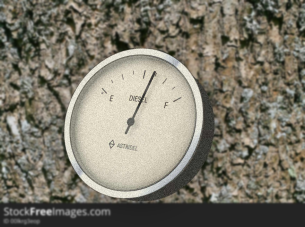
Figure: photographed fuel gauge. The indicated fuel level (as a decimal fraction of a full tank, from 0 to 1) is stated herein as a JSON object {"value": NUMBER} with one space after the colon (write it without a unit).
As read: {"value": 0.625}
